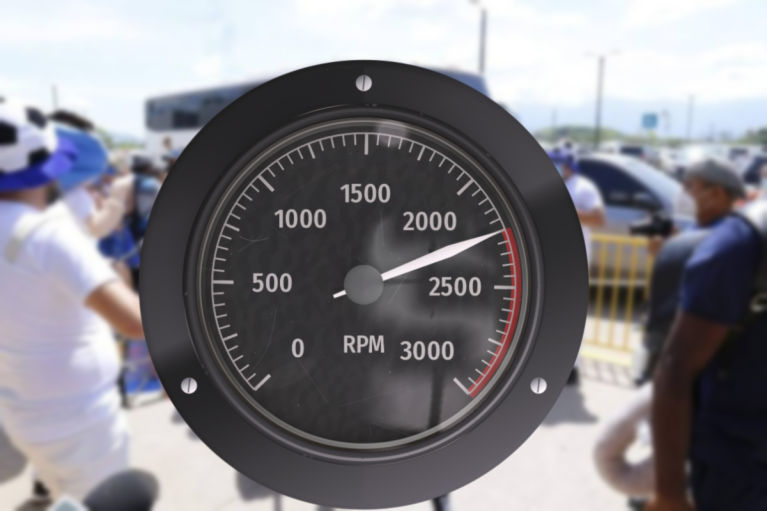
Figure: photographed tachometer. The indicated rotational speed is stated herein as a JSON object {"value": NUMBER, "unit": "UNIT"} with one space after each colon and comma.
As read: {"value": 2250, "unit": "rpm"}
